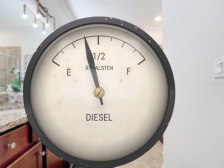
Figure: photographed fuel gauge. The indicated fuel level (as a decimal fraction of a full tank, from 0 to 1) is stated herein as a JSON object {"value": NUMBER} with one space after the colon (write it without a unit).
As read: {"value": 0.375}
